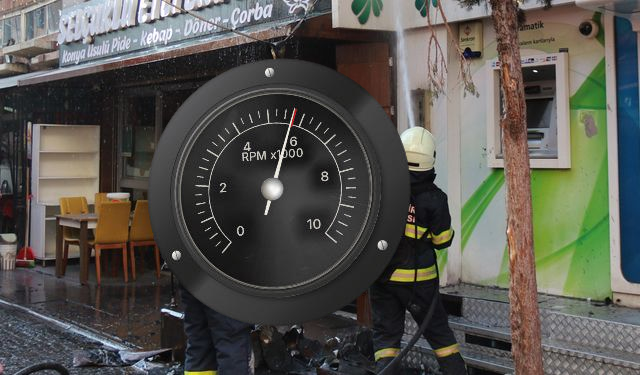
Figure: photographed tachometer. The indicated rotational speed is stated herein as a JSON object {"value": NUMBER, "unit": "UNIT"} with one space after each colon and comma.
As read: {"value": 5750, "unit": "rpm"}
